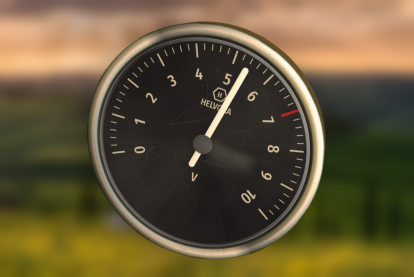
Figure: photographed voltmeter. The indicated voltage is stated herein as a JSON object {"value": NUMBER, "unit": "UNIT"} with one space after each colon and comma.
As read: {"value": 5.4, "unit": "V"}
